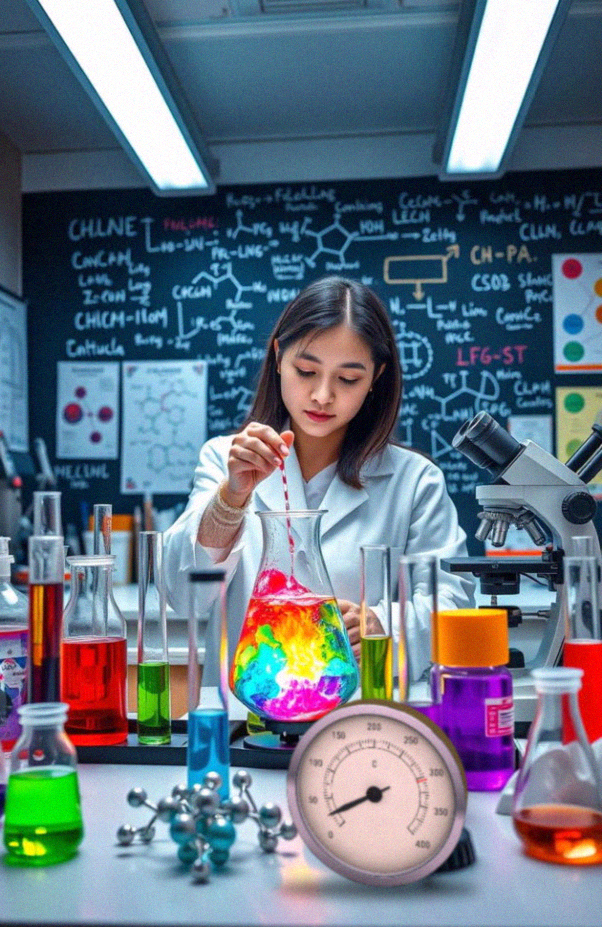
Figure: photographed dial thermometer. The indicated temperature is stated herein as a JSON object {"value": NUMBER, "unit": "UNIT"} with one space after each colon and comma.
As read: {"value": 25, "unit": "°C"}
